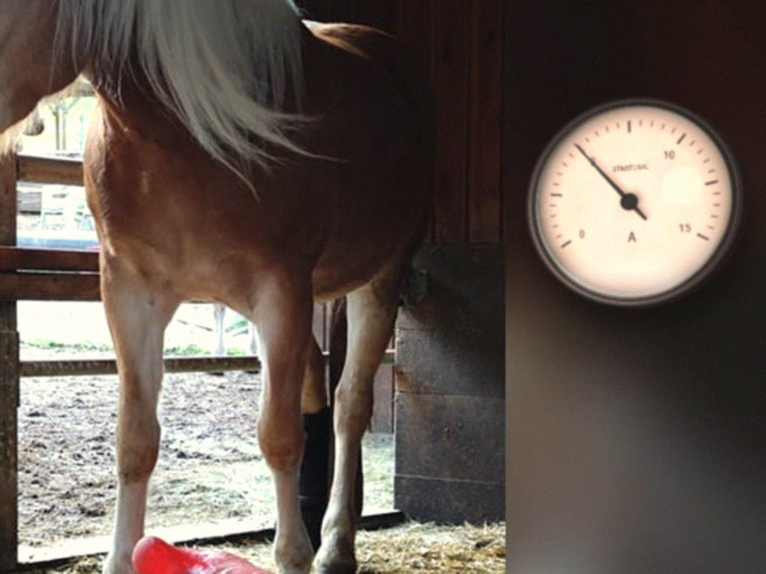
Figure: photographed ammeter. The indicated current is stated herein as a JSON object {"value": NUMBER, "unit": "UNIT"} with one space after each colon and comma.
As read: {"value": 5, "unit": "A"}
